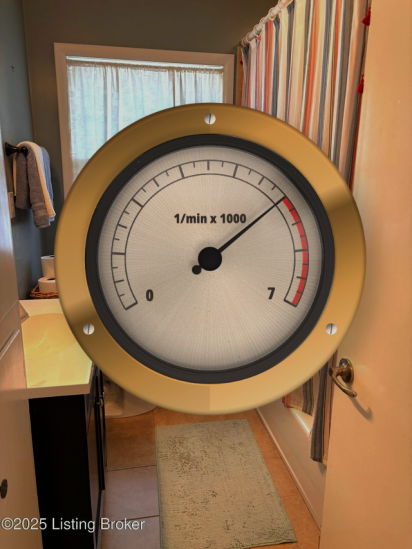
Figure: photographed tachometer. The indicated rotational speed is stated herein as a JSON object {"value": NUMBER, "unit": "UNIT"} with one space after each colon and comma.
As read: {"value": 5000, "unit": "rpm"}
